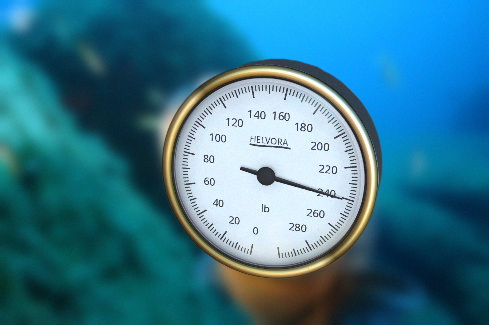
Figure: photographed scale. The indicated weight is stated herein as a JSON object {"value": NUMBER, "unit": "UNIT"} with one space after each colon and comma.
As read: {"value": 240, "unit": "lb"}
